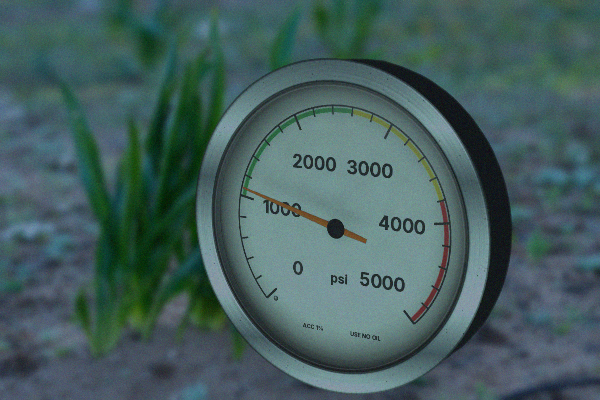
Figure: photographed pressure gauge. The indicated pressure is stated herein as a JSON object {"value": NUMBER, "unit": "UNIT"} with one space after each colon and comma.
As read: {"value": 1100, "unit": "psi"}
